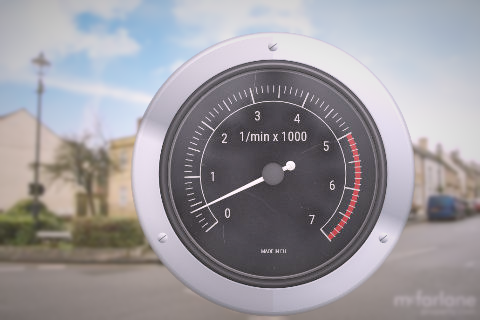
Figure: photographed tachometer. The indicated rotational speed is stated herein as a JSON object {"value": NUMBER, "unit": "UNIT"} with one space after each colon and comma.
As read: {"value": 400, "unit": "rpm"}
